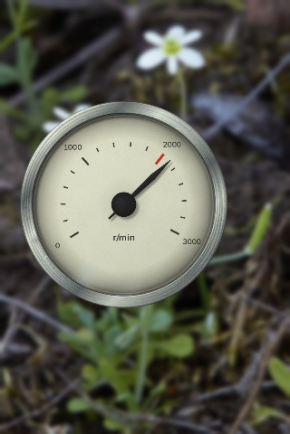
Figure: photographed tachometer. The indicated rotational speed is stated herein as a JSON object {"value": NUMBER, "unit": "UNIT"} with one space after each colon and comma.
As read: {"value": 2100, "unit": "rpm"}
